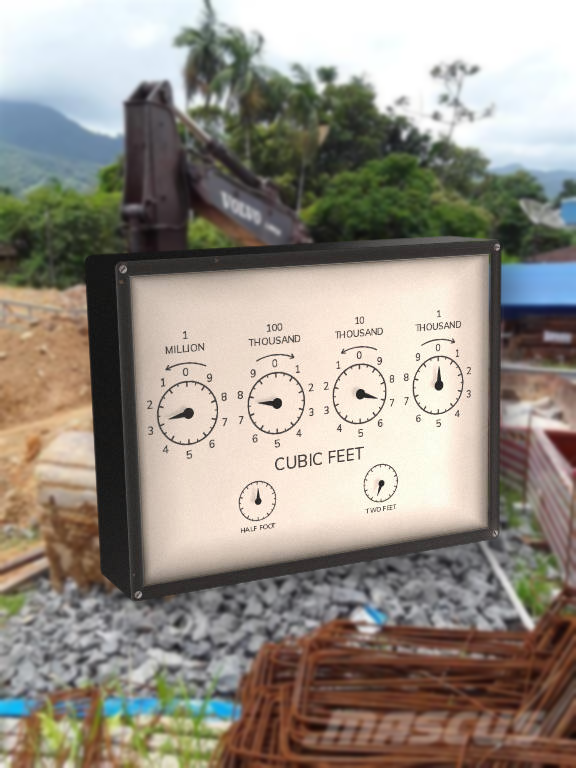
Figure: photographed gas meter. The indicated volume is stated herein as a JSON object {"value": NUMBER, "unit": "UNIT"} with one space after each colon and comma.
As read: {"value": 277000, "unit": "ft³"}
